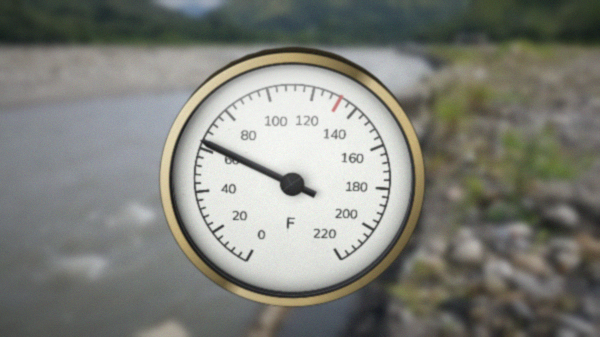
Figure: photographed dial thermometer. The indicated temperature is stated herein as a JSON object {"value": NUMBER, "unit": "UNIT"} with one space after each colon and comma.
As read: {"value": 64, "unit": "°F"}
